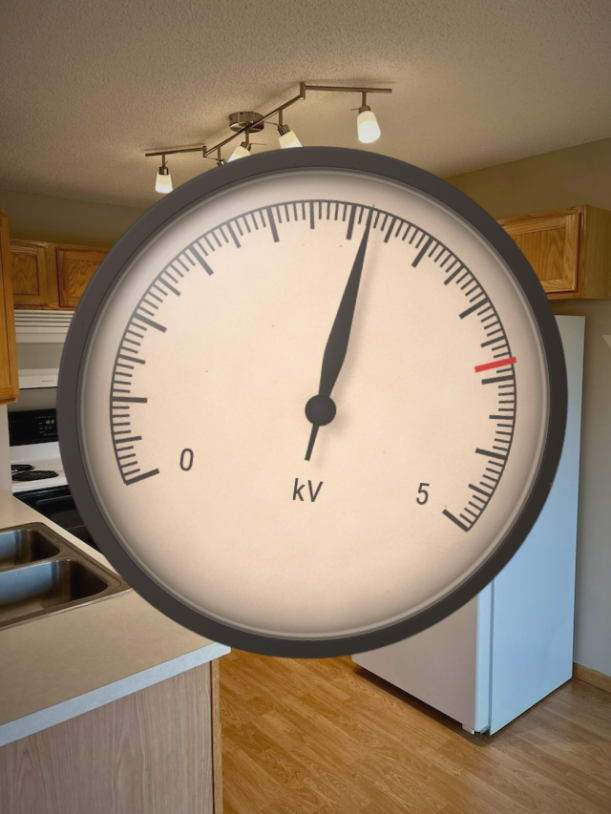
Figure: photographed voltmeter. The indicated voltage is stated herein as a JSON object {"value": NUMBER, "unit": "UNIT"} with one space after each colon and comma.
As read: {"value": 2.6, "unit": "kV"}
